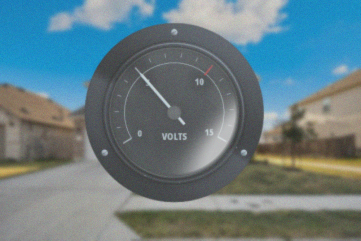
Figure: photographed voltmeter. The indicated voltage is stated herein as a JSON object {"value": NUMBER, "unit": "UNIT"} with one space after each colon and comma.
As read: {"value": 5, "unit": "V"}
